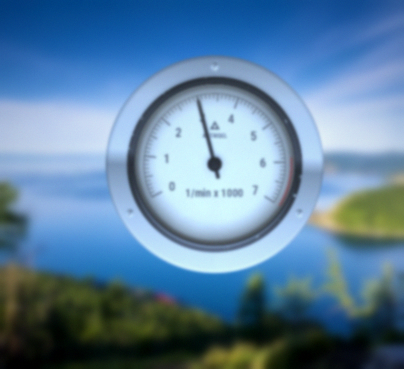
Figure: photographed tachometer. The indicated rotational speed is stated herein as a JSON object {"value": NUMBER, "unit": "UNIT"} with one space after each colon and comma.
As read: {"value": 3000, "unit": "rpm"}
